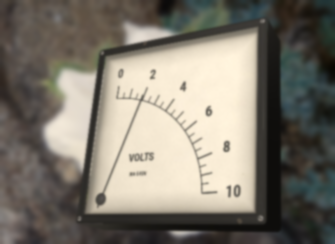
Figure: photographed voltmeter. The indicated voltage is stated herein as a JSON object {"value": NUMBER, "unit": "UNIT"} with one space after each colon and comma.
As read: {"value": 2, "unit": "V"}
